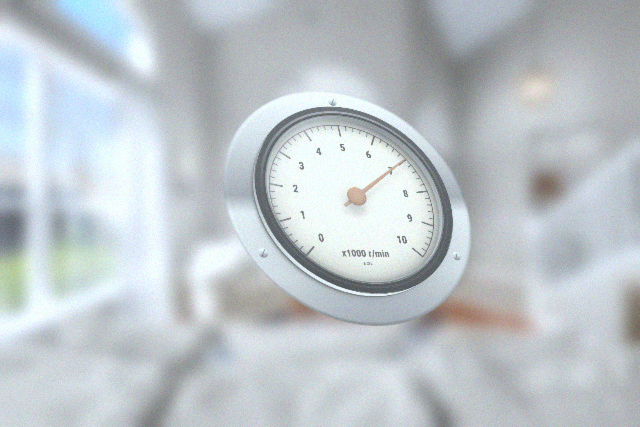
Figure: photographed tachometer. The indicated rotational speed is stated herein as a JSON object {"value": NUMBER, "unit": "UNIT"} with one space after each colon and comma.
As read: {"value": 7000, "unit": "rpm"}
